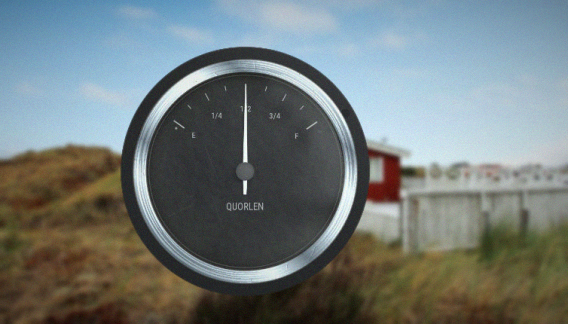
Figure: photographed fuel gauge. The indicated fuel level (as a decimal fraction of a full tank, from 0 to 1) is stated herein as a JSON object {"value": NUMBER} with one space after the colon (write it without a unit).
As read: {"value": 0.5}
